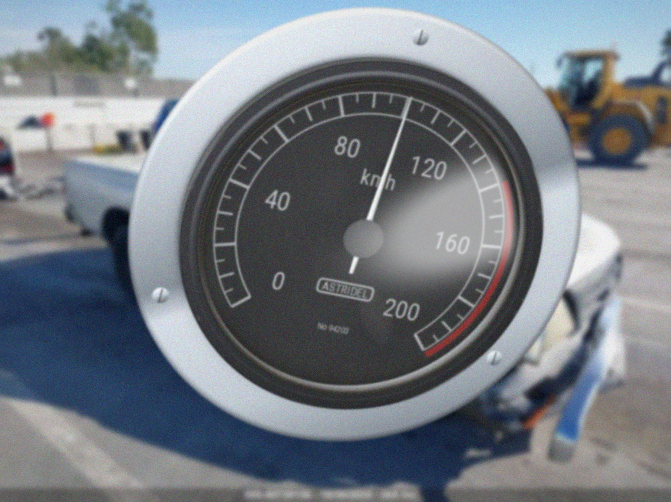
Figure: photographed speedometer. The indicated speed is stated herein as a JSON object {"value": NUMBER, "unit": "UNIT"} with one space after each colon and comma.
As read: {"value": 100, "unit": "km/h"}
